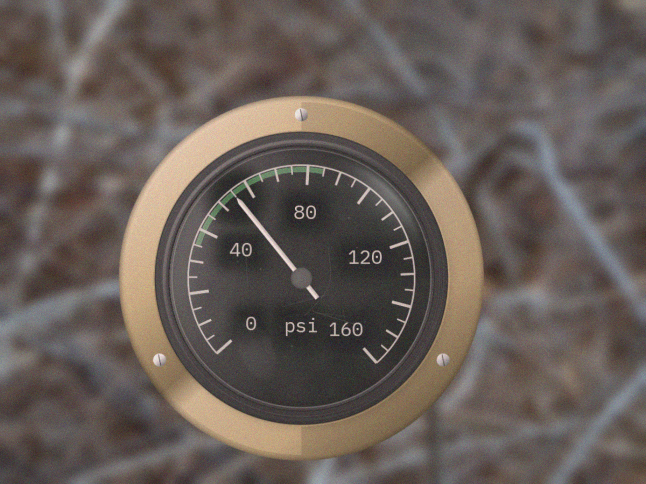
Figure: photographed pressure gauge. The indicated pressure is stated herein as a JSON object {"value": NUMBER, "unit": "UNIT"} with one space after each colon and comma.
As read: {"value": 55, "unit": "psi"}
